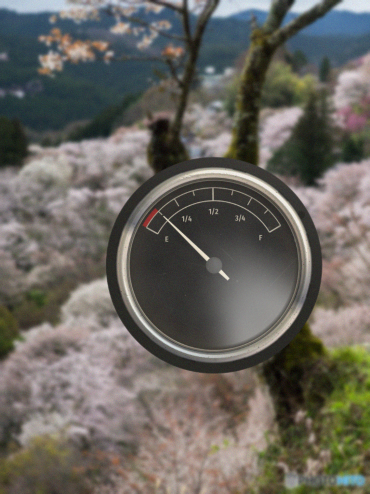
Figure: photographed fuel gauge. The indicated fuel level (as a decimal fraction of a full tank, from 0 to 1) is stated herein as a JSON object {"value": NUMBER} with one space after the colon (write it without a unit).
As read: {"value": 0.125}
